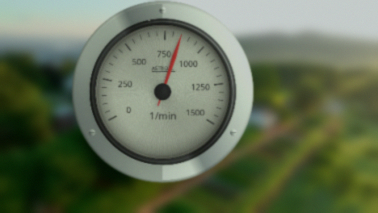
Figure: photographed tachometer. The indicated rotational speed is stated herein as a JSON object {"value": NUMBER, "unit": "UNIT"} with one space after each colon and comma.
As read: {"value": 850, "unit": "rpm"}
